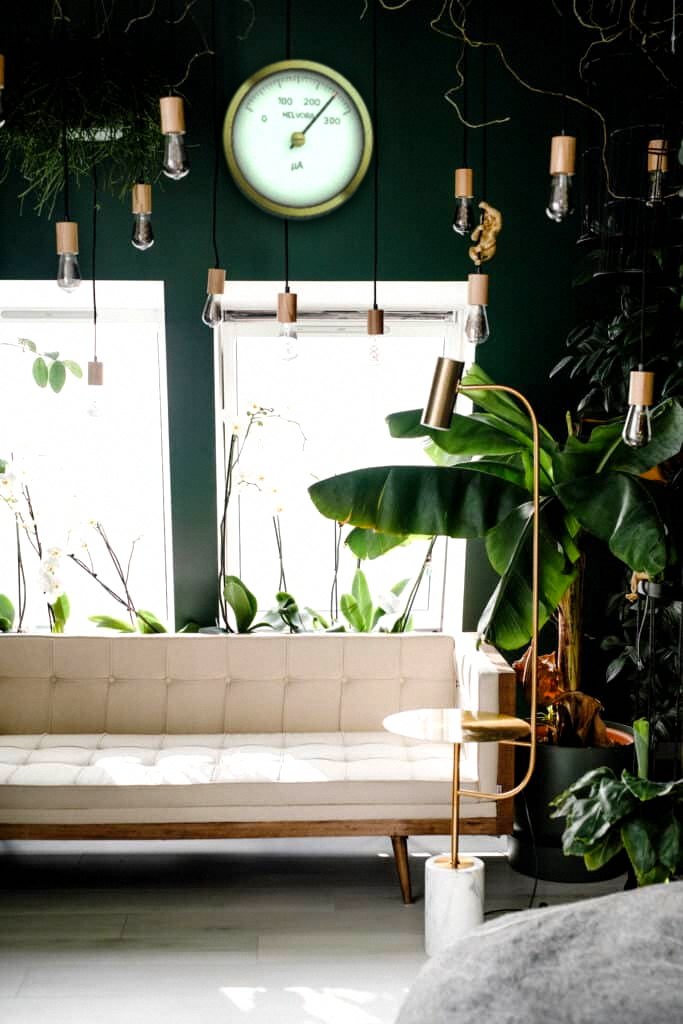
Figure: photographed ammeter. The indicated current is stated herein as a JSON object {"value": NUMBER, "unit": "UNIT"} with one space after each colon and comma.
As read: {"value": 250, "unit": "µA"}
